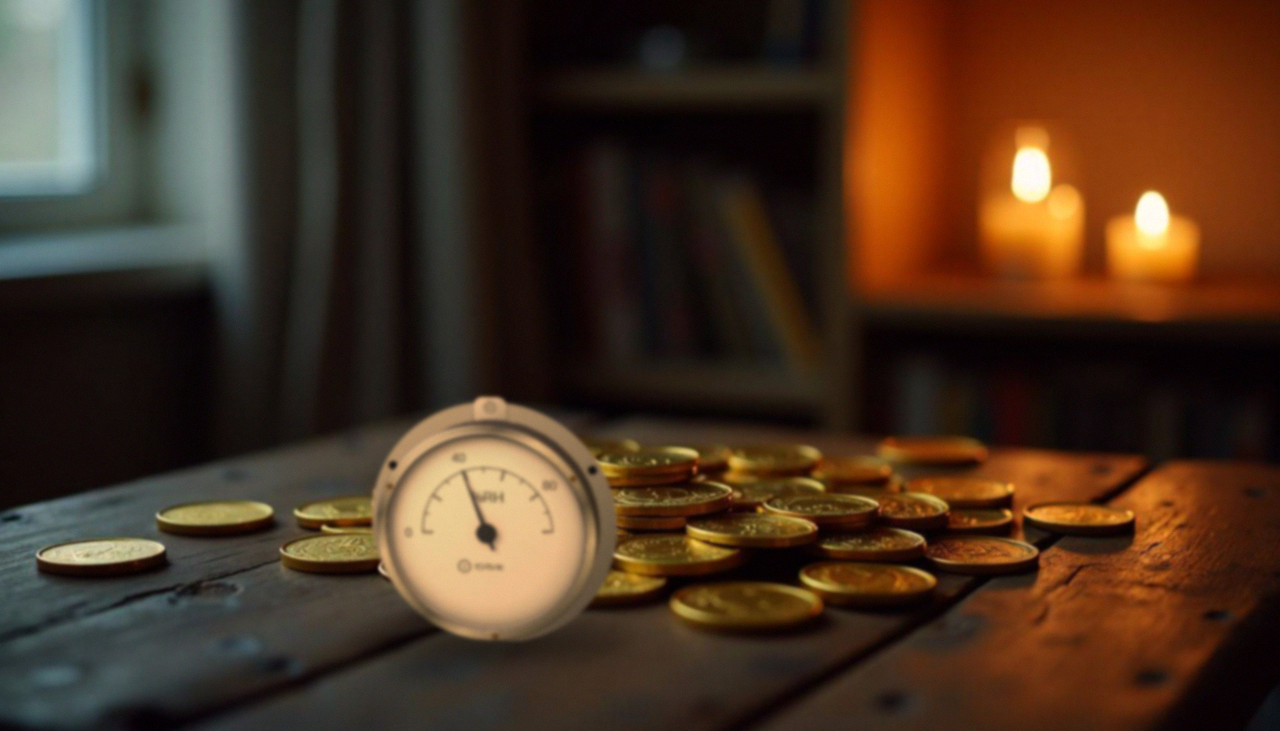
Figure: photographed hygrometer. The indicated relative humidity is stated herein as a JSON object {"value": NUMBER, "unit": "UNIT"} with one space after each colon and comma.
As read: {"value": 40, "unit": "%"}
